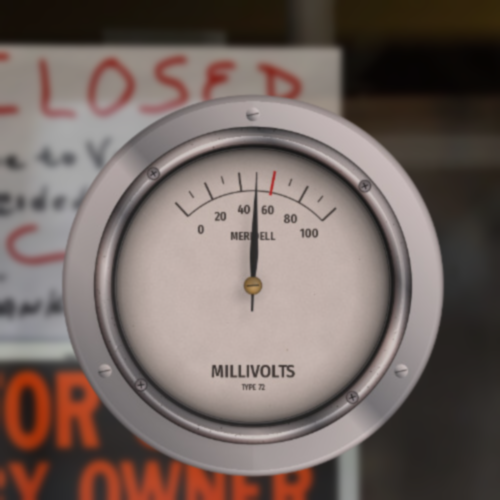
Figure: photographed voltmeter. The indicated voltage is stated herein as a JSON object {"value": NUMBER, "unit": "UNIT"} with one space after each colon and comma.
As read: {"value": 50, "unit": "mV"}
